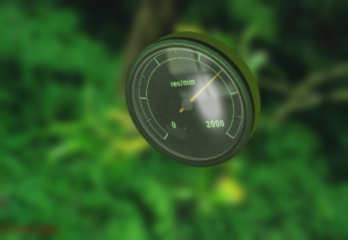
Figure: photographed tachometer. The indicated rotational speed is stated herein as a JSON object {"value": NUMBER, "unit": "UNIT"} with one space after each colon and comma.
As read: {"value": 1400, "unit": "rpm"}
